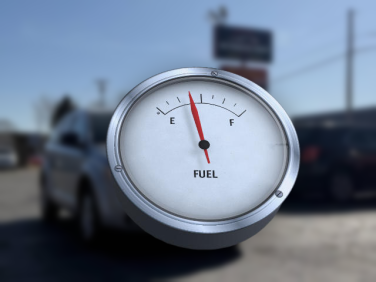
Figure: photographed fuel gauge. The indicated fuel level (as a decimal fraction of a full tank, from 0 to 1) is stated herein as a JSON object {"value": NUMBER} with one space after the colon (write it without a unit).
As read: {"value": 0.375}
